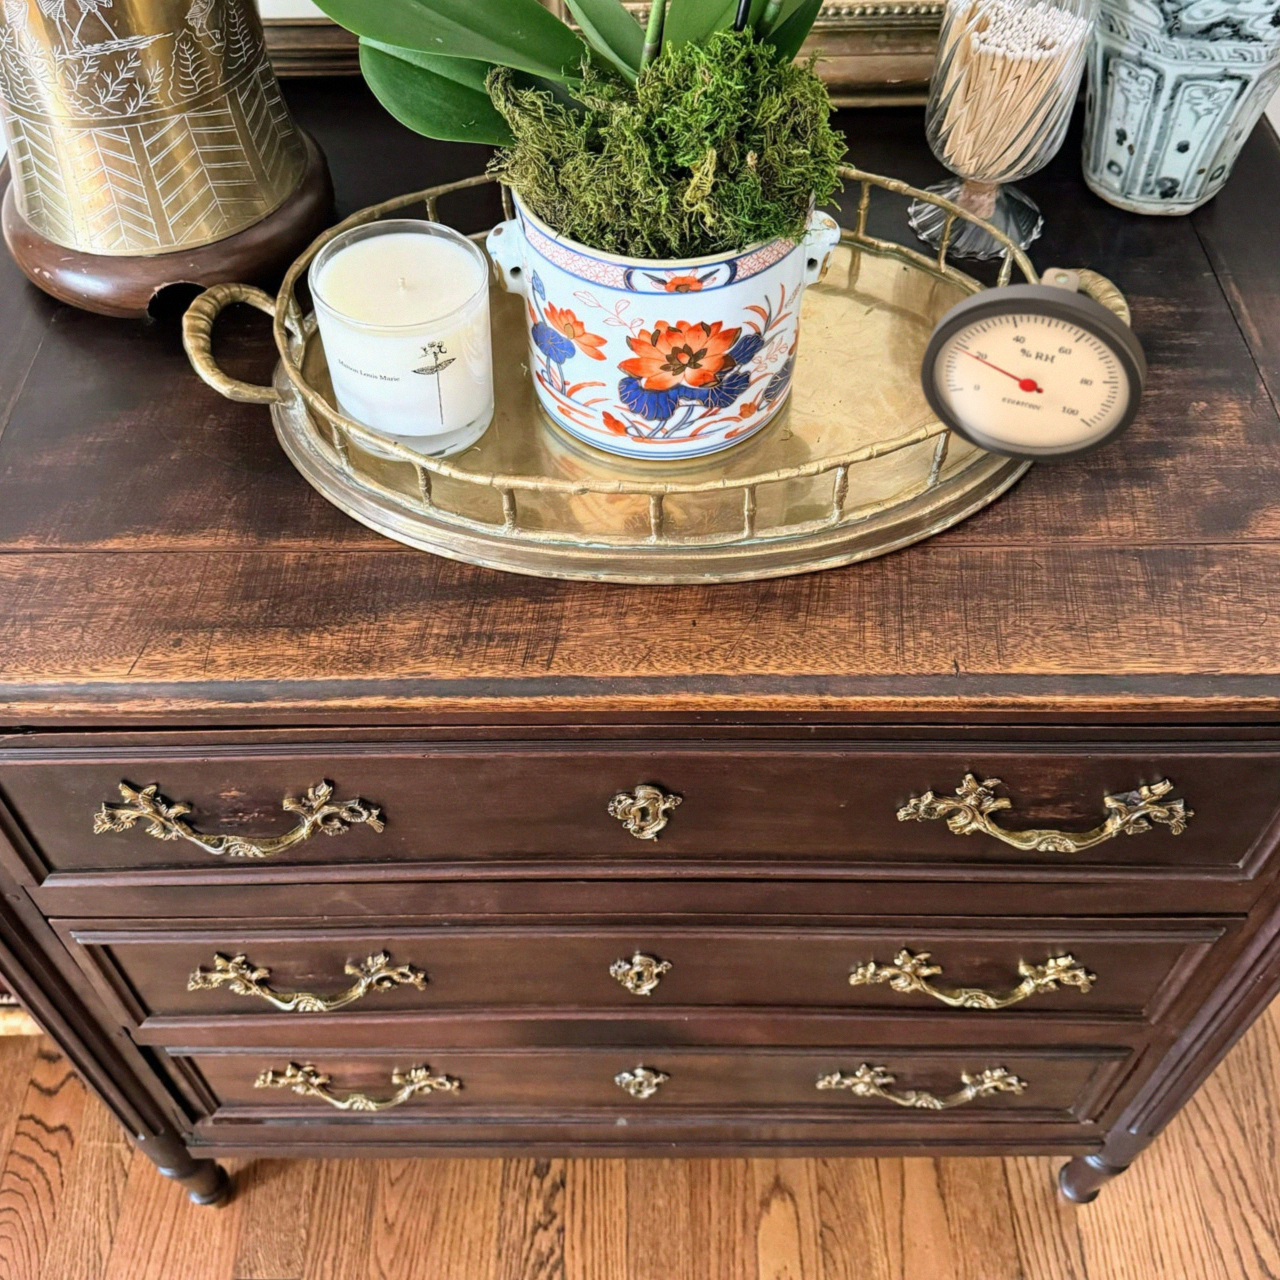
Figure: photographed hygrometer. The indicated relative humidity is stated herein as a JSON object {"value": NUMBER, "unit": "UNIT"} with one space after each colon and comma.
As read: {"value": 20, "unit": "%"}
